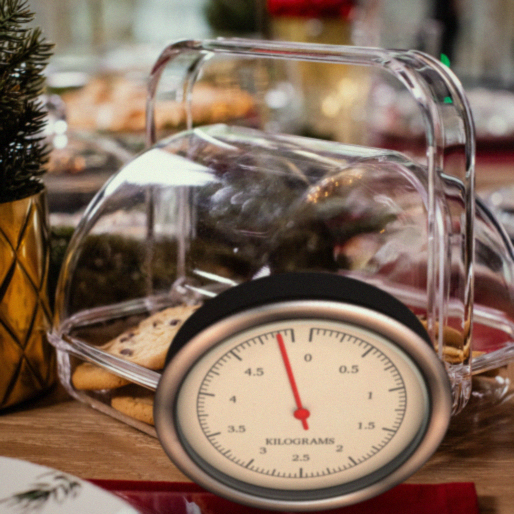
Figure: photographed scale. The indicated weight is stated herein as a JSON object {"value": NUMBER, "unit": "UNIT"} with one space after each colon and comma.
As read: {"value": 4.9, "unit": "kg"}
